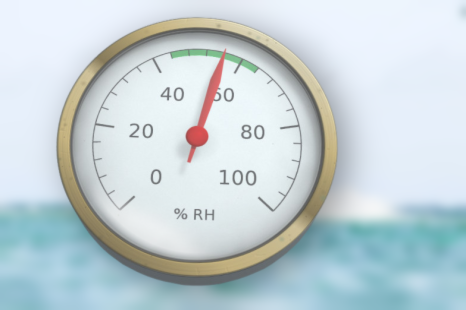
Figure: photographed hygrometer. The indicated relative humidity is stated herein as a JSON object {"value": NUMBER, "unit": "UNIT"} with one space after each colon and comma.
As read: {"value": 56, "unit": "%"}
